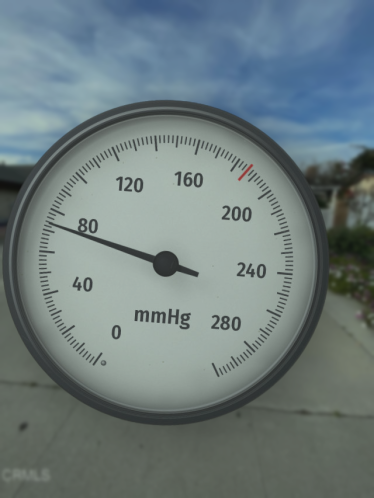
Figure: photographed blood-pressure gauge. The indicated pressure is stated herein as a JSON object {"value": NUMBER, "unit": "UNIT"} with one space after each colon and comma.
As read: {"value": 74, "unit": "mmHg"}
